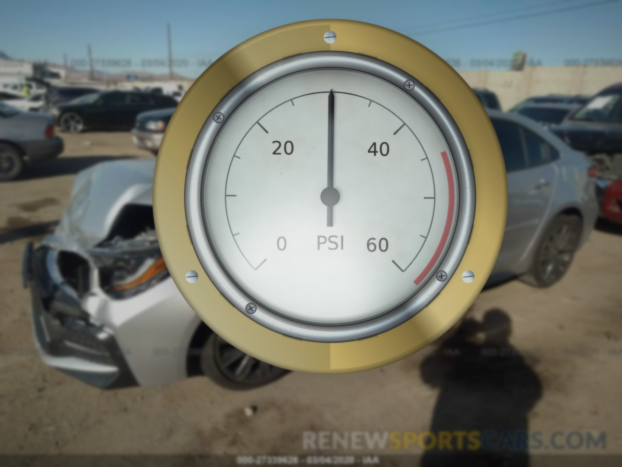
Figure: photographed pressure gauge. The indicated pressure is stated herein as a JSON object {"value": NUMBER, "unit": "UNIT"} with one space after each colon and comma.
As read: {"value": 30, "unit": "psi"}
